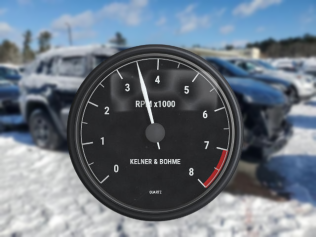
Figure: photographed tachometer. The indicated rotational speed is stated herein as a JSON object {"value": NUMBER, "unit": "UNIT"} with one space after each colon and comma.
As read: {"value": 3500, "unit": "rpm"}
